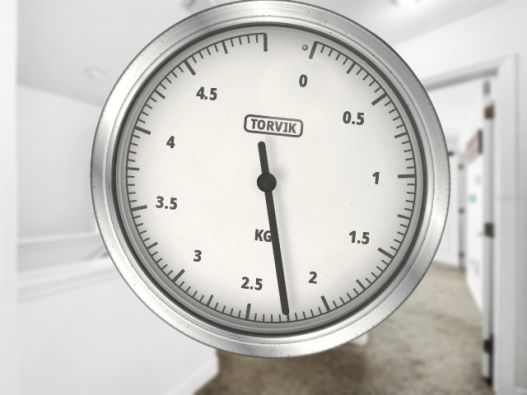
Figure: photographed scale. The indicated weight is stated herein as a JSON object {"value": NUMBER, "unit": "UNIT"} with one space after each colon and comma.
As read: {"value": 2.25, "unit": "kg"}
